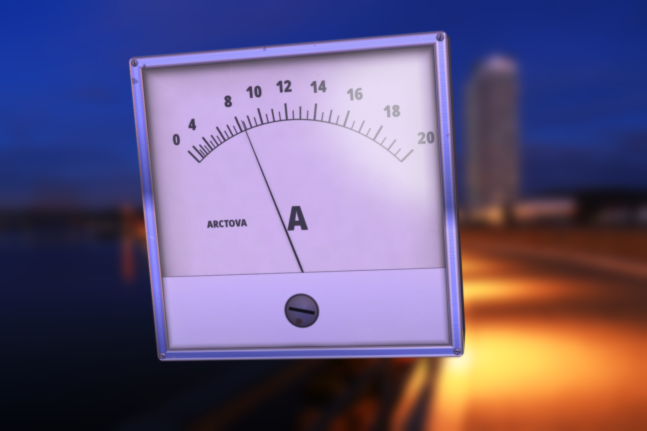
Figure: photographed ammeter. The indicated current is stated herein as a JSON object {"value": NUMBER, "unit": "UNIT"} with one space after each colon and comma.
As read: {"value": 8.5, "unit": "A"}
